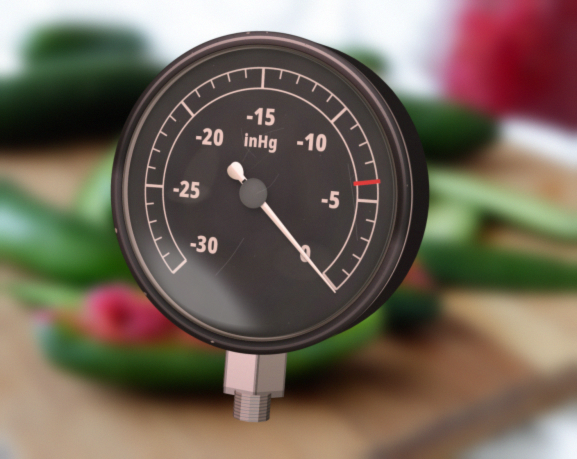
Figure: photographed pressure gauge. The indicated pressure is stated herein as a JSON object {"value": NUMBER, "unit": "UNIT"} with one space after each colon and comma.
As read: {"value": 0, "unit": "inHg"}
